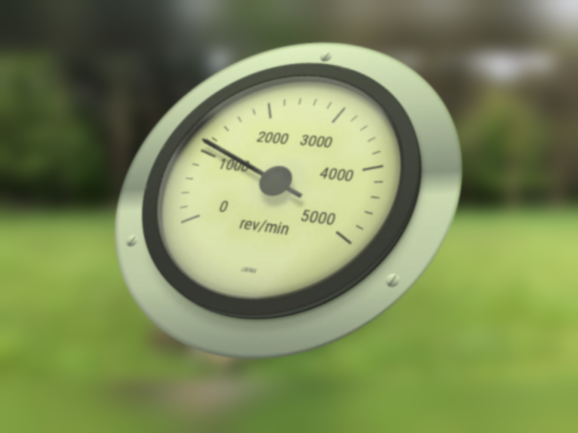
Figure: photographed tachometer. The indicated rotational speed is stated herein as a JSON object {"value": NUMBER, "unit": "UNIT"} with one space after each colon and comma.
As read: {"value": 1100, "unit": "rpm"}
